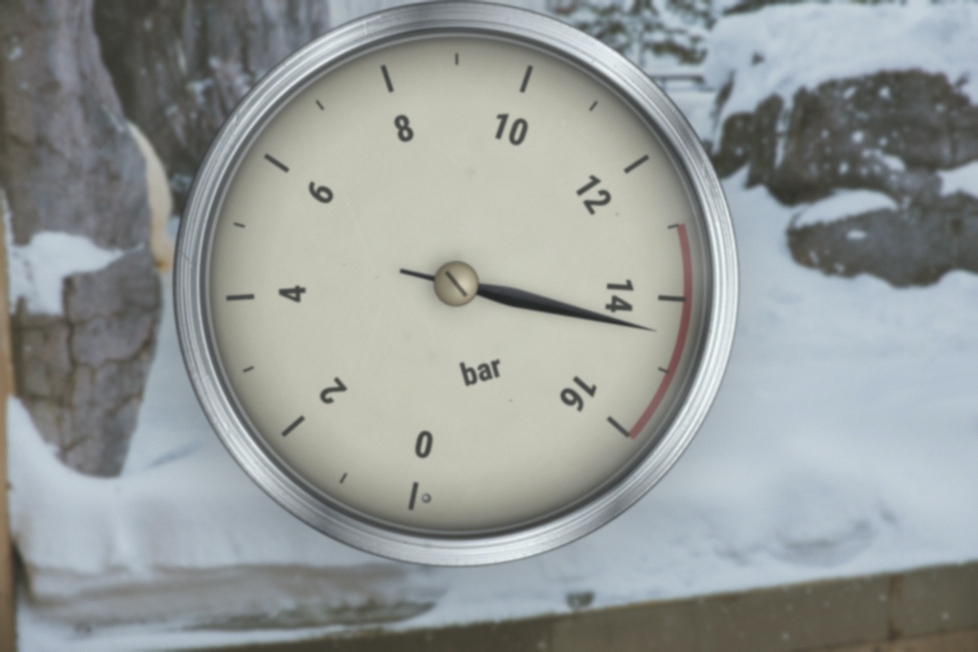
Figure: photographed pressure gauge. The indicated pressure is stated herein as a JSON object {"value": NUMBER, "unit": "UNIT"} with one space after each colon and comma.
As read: {"value": 14.5, "unit": "bar"}
